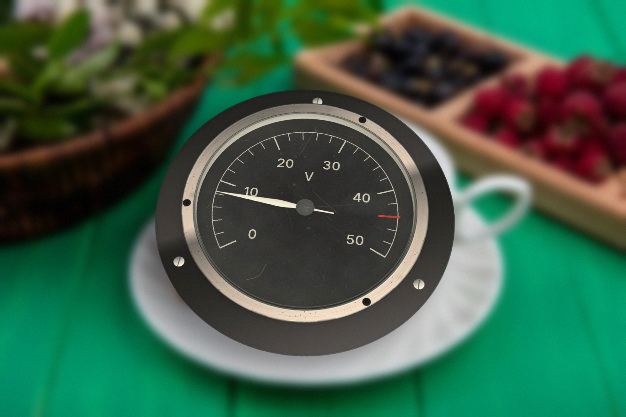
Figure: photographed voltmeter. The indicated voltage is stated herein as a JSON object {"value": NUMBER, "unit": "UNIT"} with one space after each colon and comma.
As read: {"value": 8, "unit": "V"}
